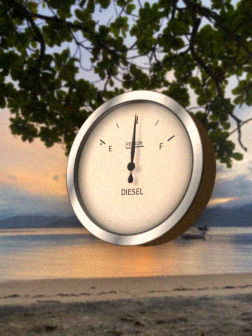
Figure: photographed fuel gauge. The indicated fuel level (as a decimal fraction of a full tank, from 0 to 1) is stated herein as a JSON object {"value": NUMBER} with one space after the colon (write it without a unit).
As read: {"value": 0.5}
